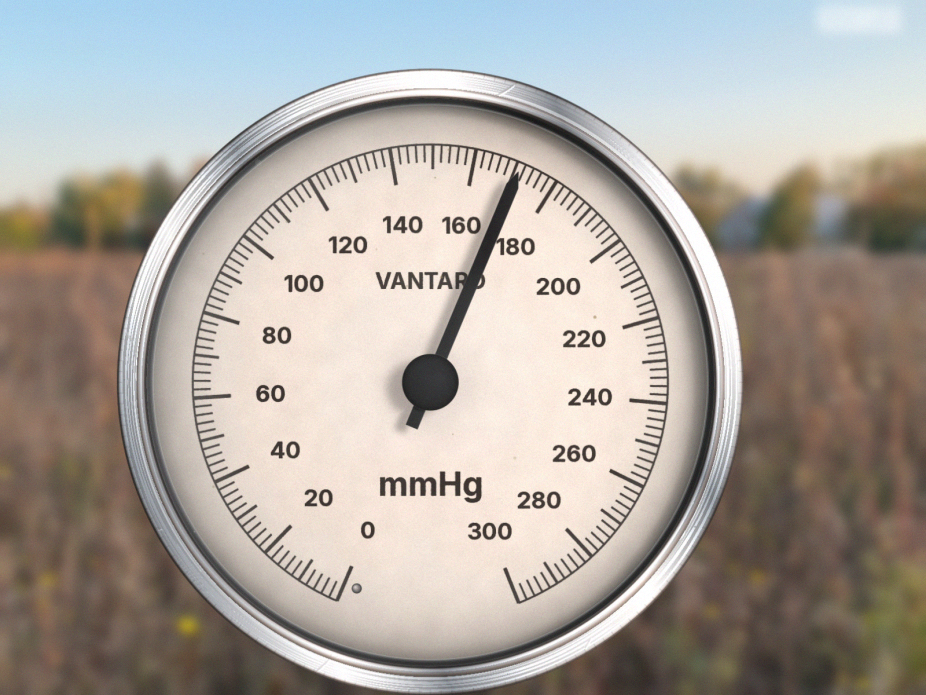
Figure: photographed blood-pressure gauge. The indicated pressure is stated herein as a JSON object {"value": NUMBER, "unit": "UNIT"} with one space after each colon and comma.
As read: {"value": 171, "unit": "mmHg"}
